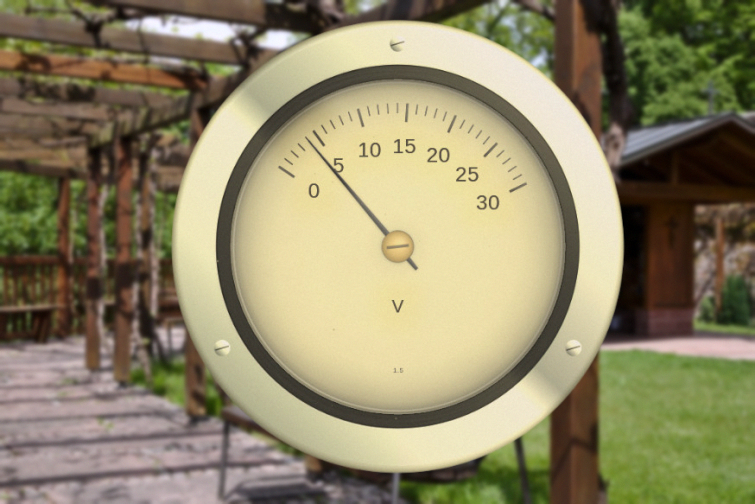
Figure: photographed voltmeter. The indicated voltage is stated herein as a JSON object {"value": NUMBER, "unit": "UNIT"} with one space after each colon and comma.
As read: {"value": 4, "unit": "V"}
